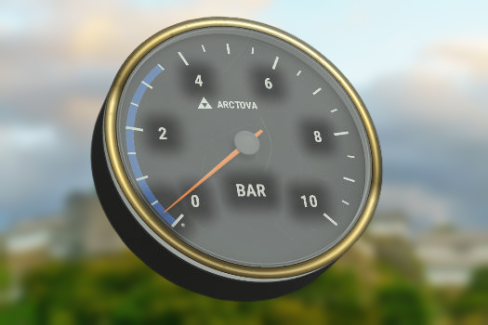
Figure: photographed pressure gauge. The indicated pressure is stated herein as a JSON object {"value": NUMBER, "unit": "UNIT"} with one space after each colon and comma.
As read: {"value": 0.25, "unit": "bar"}
